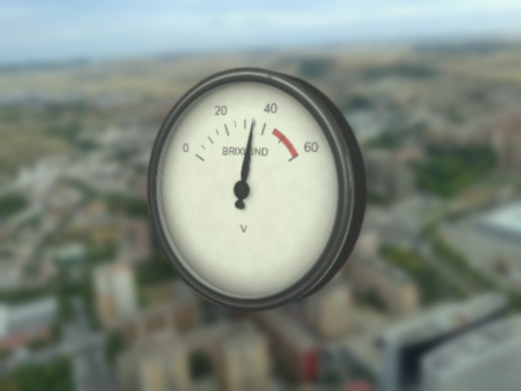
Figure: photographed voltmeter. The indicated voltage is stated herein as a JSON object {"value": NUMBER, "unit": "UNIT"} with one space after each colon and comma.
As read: {"value": 35, "unit": "V"}
